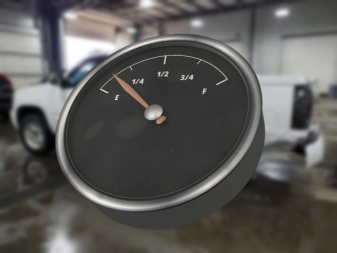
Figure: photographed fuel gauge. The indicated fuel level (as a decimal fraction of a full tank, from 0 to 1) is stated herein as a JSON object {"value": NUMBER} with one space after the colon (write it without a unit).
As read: {"value": 0.125}
